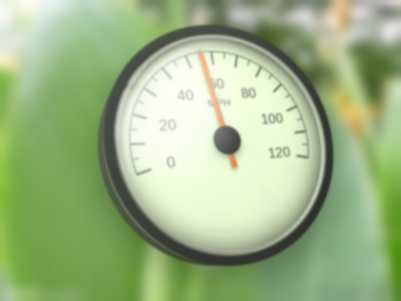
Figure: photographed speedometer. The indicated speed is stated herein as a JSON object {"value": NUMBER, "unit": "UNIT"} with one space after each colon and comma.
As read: {"value": 55, "unit": "mph"}
